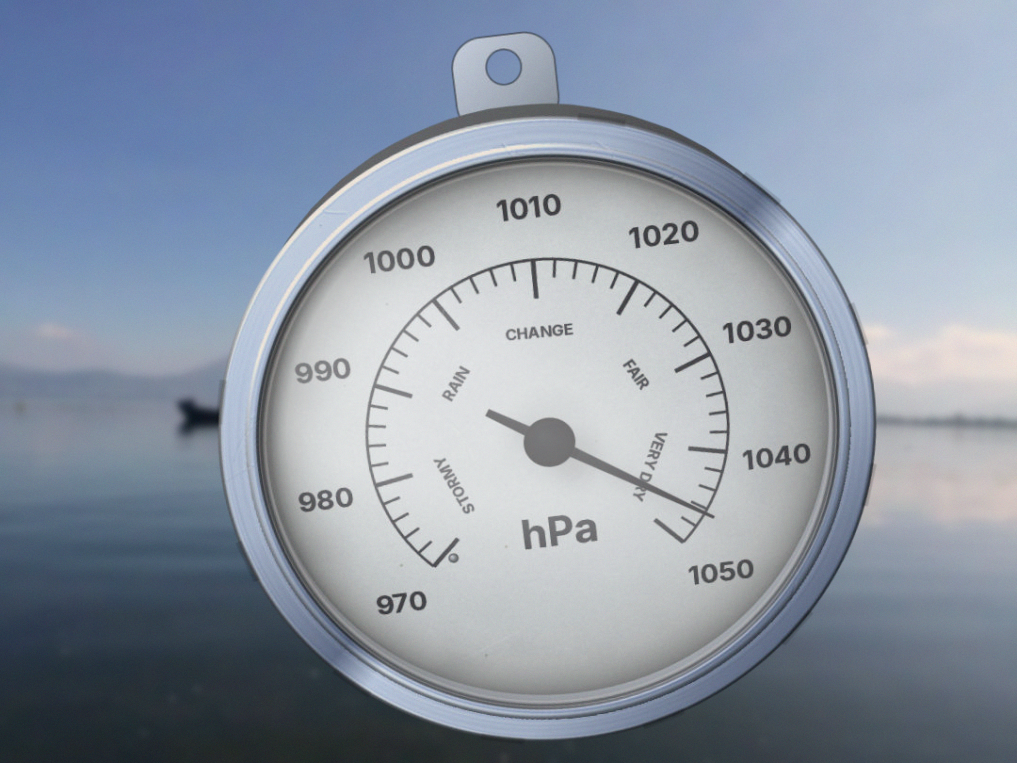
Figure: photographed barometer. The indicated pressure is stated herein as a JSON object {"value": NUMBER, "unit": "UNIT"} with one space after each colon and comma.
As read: {"value": 1046, "unit": "hPa"}
